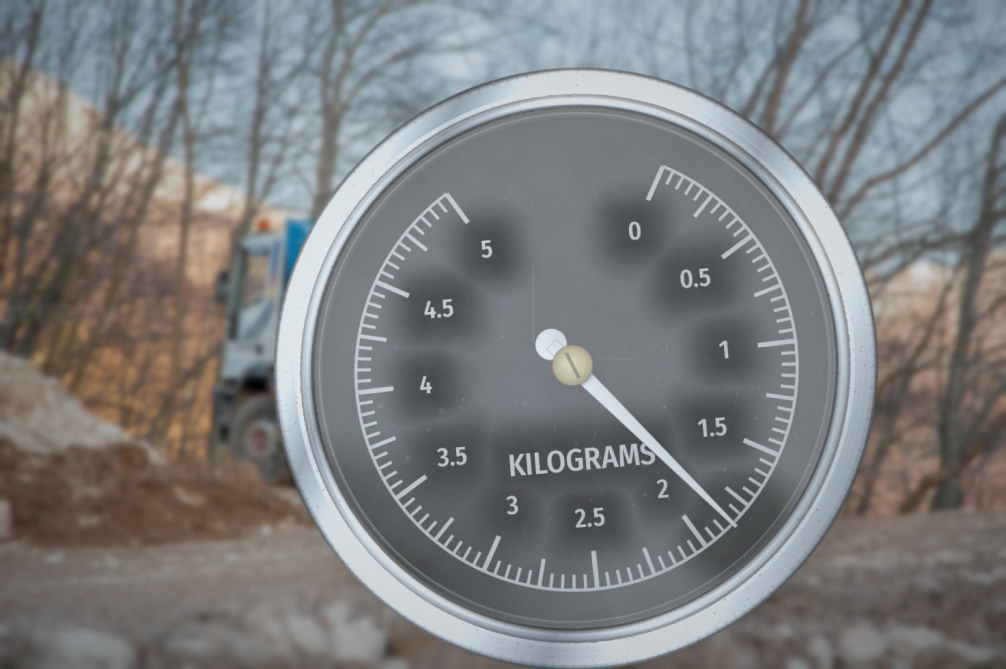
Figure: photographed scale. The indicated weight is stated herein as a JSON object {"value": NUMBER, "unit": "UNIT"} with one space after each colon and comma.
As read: {"value": 1.85, "unit": "kg"}
